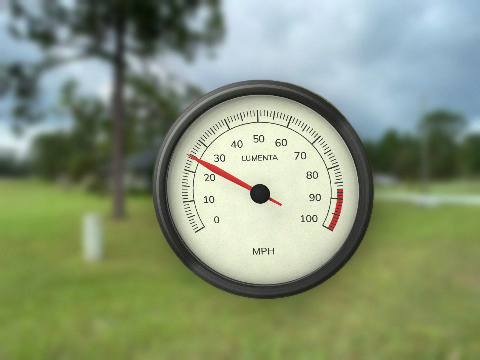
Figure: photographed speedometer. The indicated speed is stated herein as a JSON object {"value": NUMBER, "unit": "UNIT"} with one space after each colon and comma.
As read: {"value": 25, "unit": "mph"}
